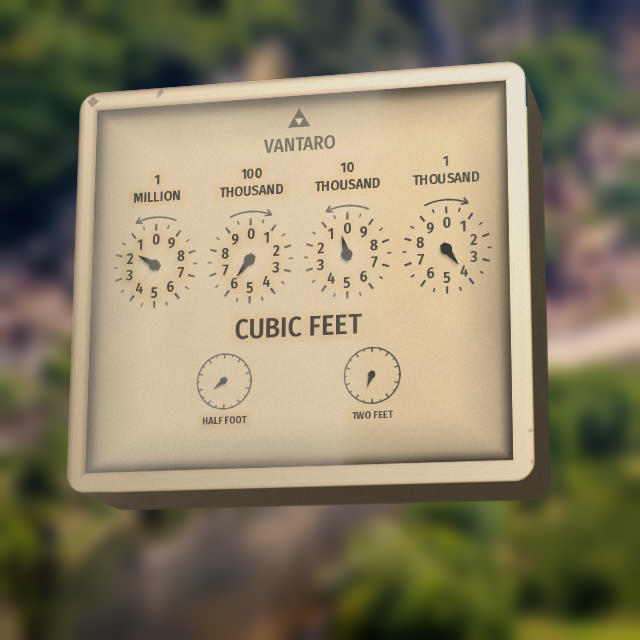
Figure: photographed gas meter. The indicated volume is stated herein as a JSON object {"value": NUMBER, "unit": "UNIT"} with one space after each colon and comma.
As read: {"value": 160400, "unit": "ft³"}
